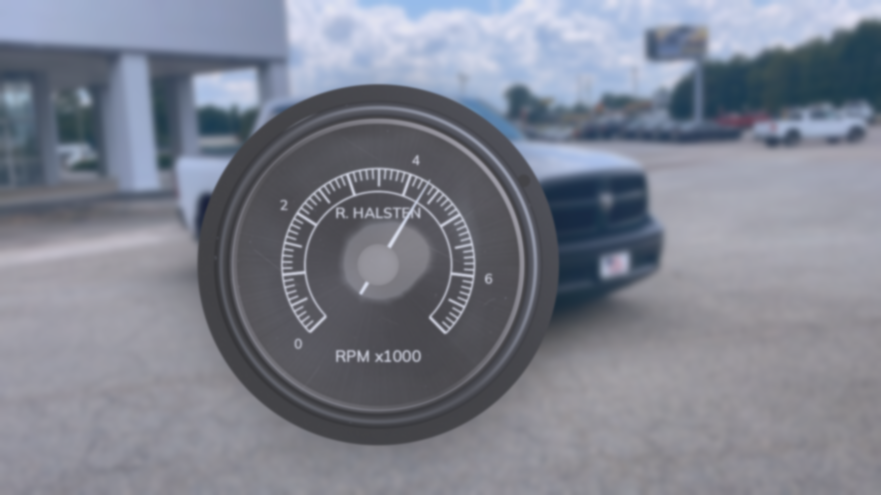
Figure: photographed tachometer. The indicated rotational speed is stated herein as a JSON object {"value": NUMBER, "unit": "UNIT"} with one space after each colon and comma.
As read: {"value": 4300, "unit": "rpm"}
